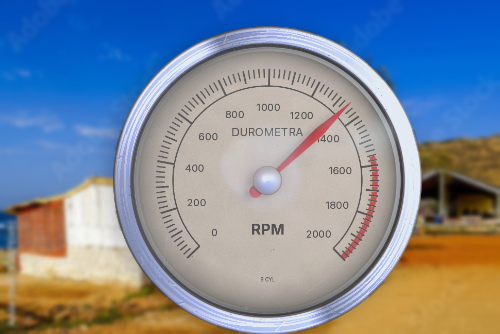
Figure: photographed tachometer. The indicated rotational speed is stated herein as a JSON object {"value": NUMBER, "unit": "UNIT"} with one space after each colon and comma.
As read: {"value": 1340, "unit": "rpm"}
